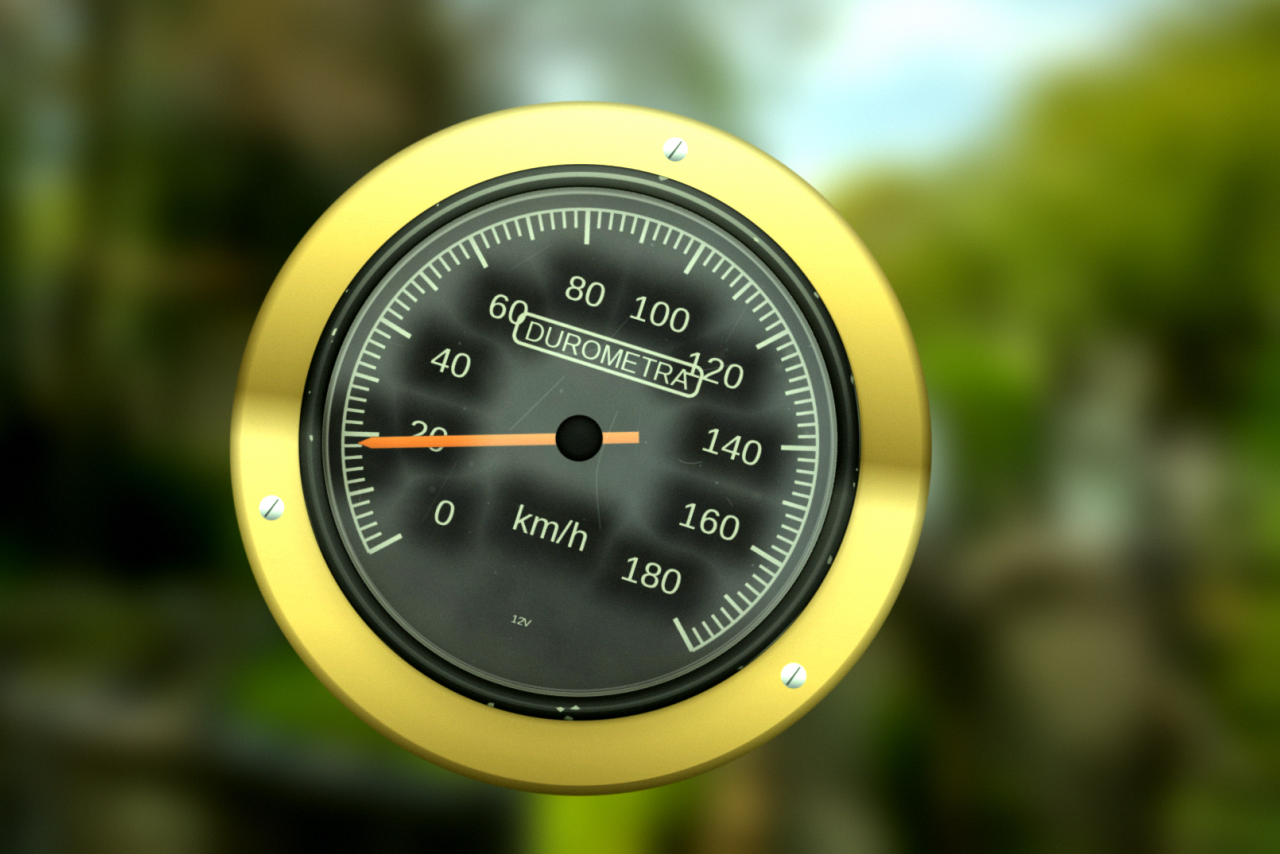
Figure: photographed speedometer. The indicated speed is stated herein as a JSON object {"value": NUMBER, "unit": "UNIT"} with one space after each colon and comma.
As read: {"value": 18, "unit": "km/h"}
